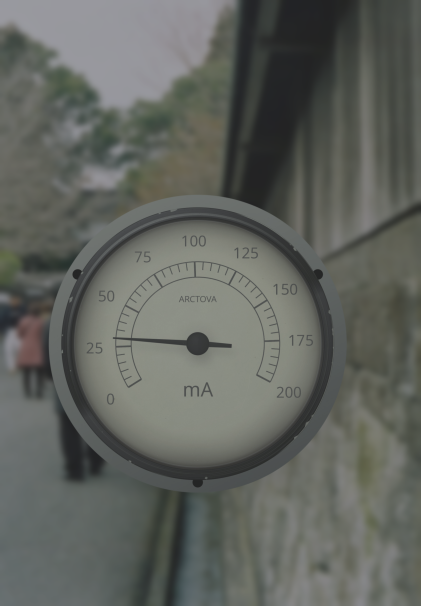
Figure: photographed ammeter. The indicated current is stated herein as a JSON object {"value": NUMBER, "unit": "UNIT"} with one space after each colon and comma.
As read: {"value": 30, "unit": "mA"}
